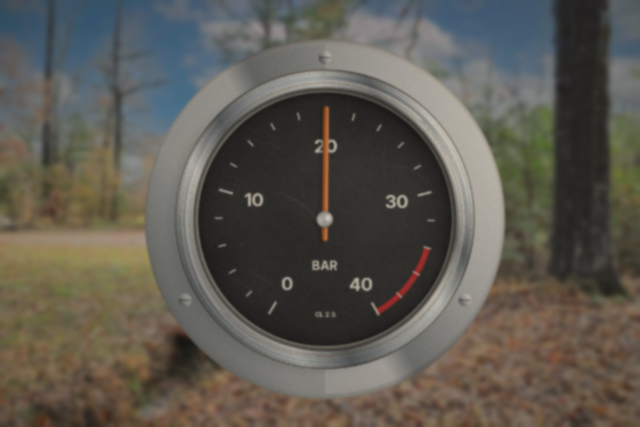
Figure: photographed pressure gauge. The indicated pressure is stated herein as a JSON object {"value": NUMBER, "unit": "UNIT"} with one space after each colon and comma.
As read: {"value": 20, "unit": "bar"}
